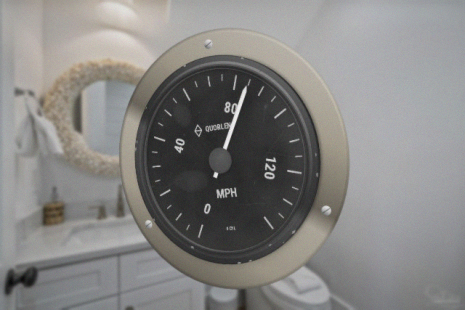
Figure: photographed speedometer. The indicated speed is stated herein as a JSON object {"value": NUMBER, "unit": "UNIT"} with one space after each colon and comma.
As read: {"value": 85, "unit": "mph"}
